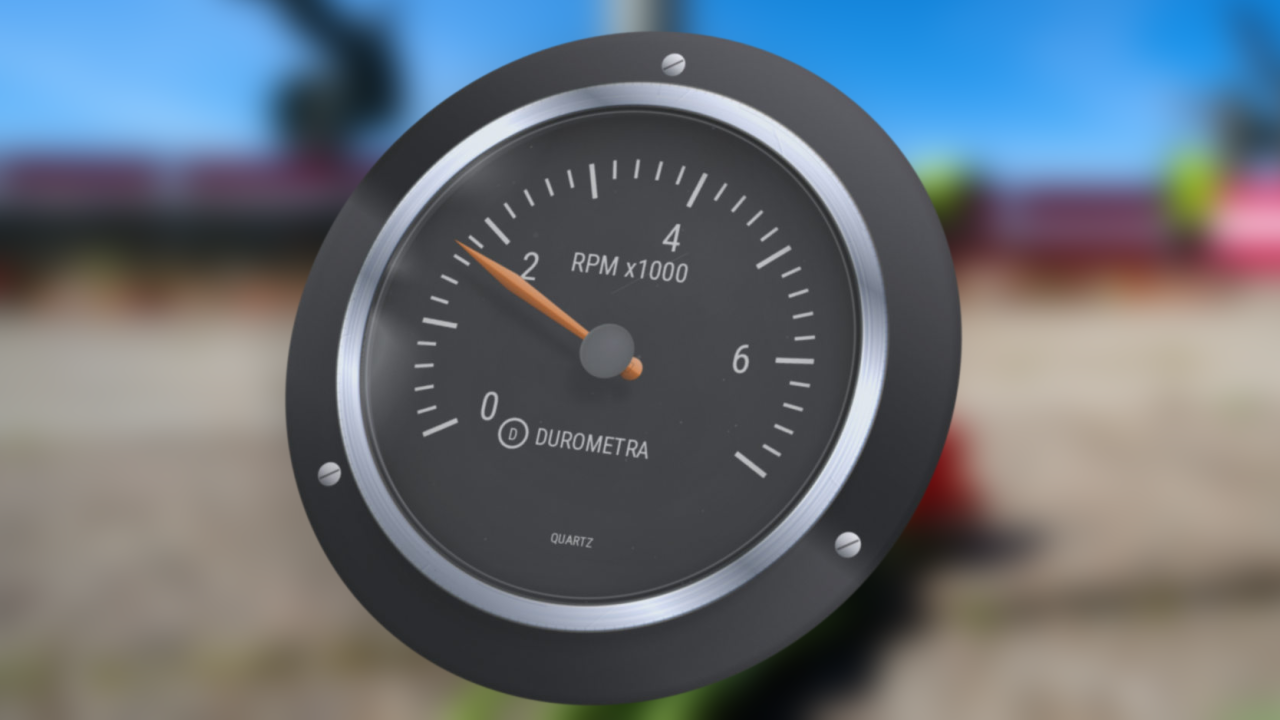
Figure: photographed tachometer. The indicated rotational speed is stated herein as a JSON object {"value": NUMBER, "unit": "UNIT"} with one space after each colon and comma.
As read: {"value": 1700, "unit": "rpm"}
